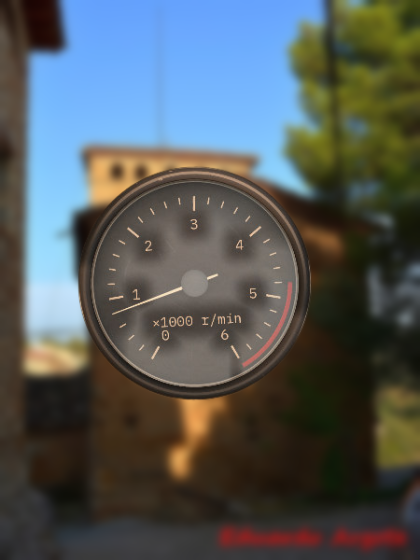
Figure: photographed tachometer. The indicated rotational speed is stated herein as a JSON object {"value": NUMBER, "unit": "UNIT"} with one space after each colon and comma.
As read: {"value": 800, "unit": "rpm"}
